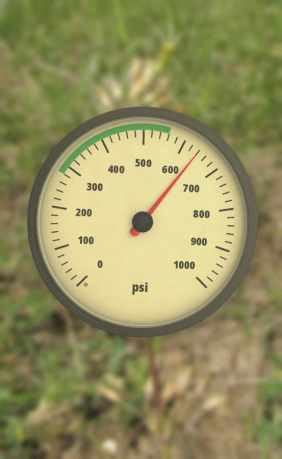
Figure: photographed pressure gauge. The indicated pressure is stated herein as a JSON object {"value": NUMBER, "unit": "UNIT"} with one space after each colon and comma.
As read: {"value": 640, "unit": "psi"}
